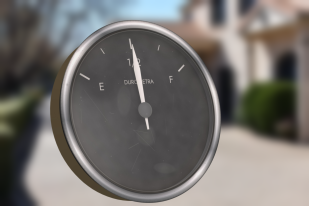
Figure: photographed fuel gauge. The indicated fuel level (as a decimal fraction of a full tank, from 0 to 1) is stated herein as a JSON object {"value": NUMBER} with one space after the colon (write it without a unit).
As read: {"value": 0.5}
